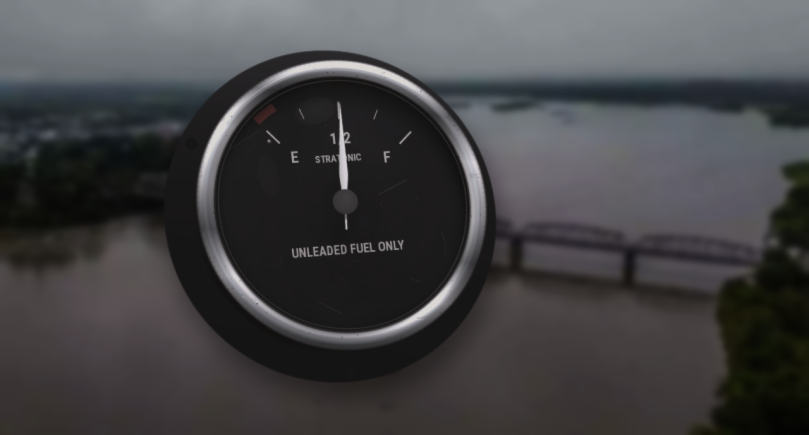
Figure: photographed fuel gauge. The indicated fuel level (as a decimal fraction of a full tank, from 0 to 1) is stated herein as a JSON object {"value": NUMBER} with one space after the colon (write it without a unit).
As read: {"value": 0.5}
